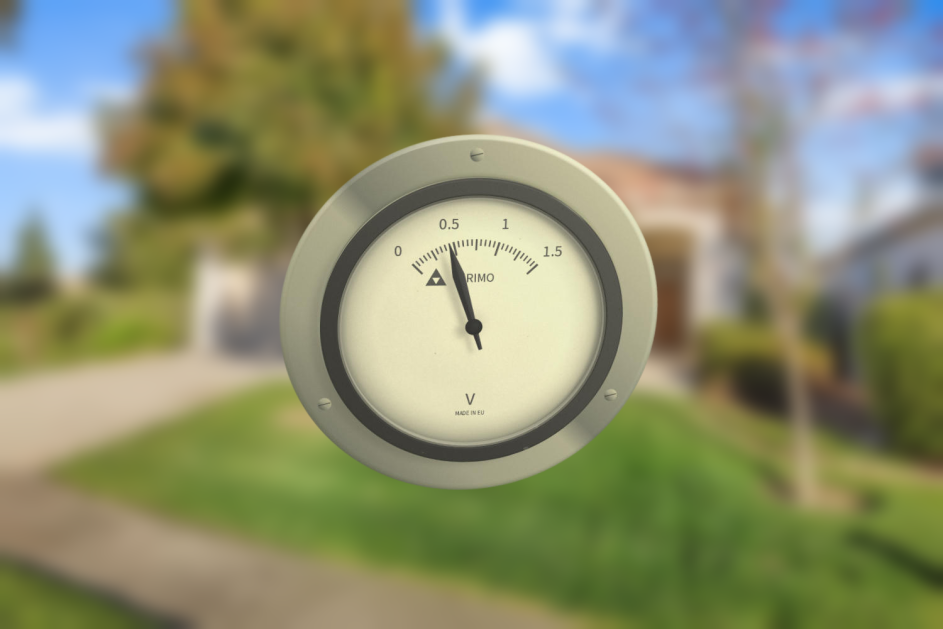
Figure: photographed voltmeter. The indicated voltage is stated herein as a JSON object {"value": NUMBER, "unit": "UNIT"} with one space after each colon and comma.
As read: {"value": 0.45, "unit": "V"}
